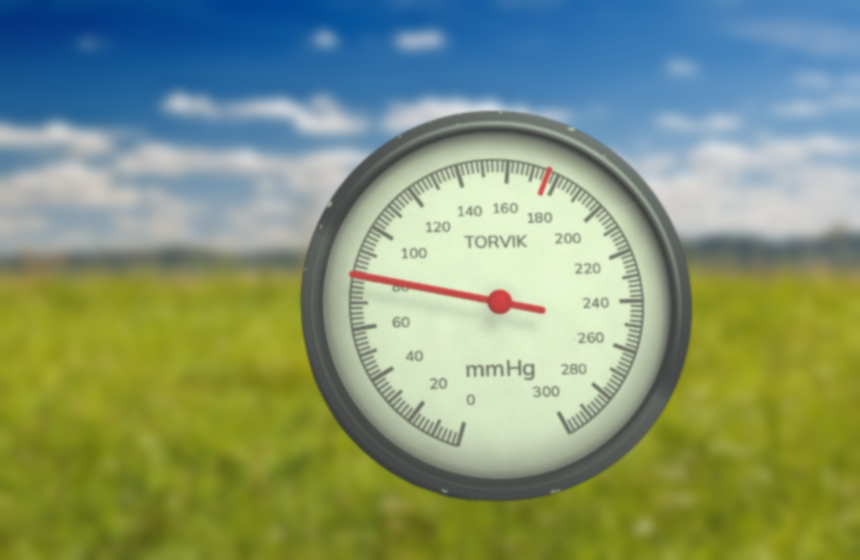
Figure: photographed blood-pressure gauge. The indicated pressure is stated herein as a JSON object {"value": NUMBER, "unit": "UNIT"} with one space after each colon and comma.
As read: {"value": 80, "unit": "mmHg"}
